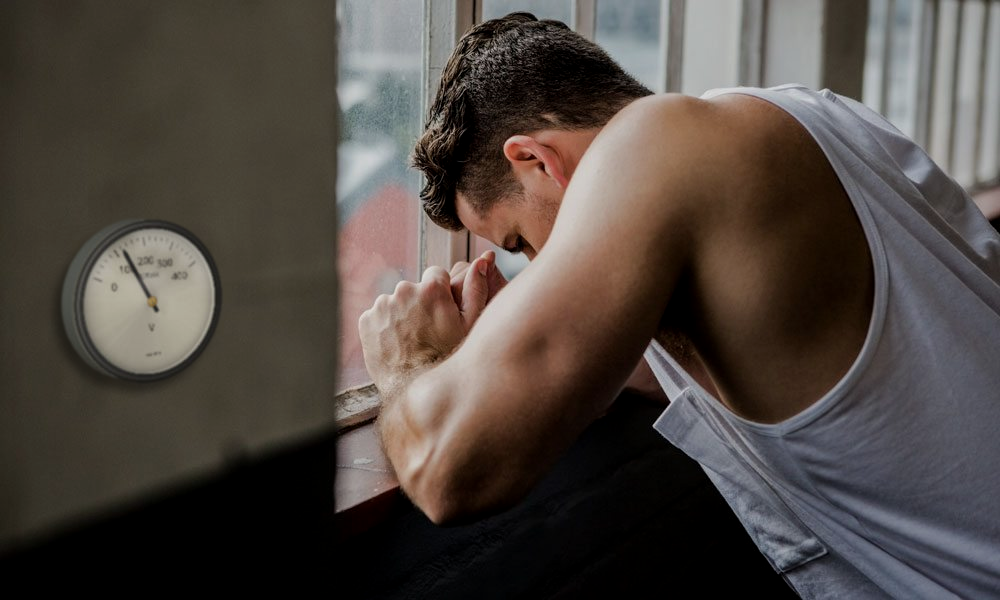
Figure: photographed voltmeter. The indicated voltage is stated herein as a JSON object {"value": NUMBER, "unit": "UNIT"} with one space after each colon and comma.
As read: {"value": 120, "unit": "V"}
